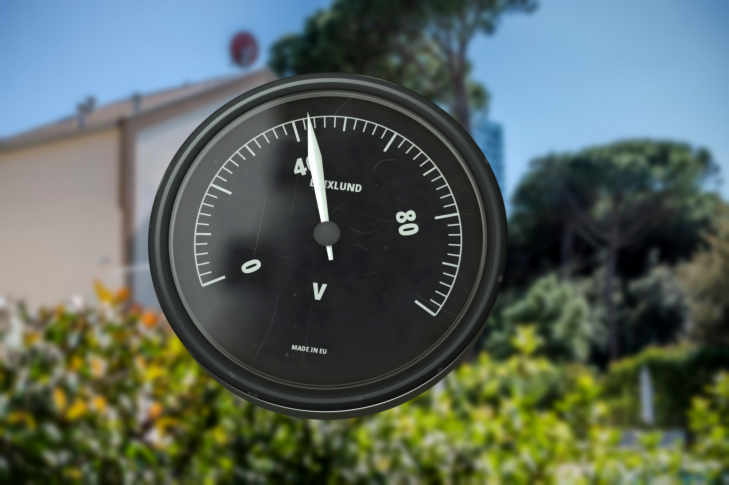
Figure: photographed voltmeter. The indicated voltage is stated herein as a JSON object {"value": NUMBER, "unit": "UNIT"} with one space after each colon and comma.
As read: {"value": 43, "unit": "V"}
